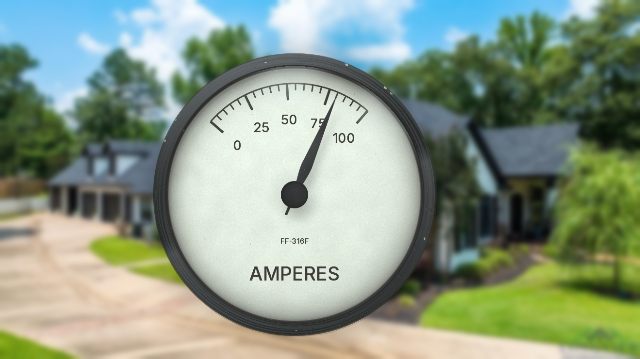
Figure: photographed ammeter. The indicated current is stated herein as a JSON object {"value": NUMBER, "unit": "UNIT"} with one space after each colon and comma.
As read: {"value": 80, "unit": "A"}
